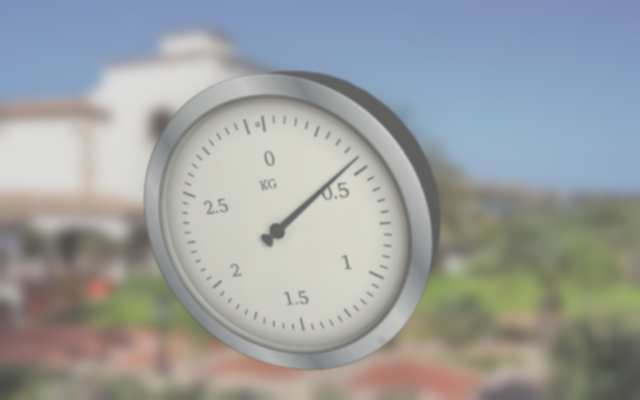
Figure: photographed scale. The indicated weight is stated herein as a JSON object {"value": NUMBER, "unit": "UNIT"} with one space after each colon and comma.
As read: {"value": 0.45, "unit": "kg"}
